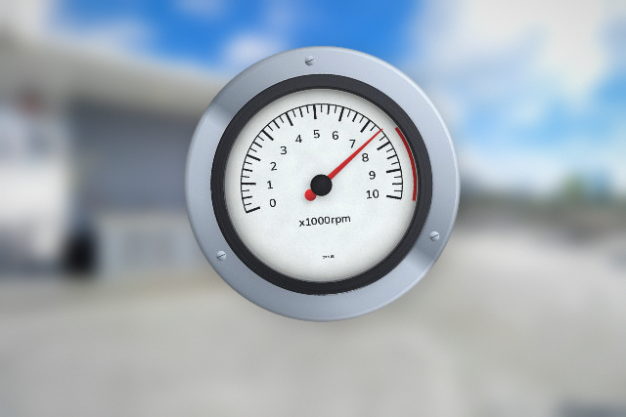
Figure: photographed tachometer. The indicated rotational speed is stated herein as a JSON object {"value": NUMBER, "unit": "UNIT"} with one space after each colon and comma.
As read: {"value": 7500, "unit": "rpm"}
